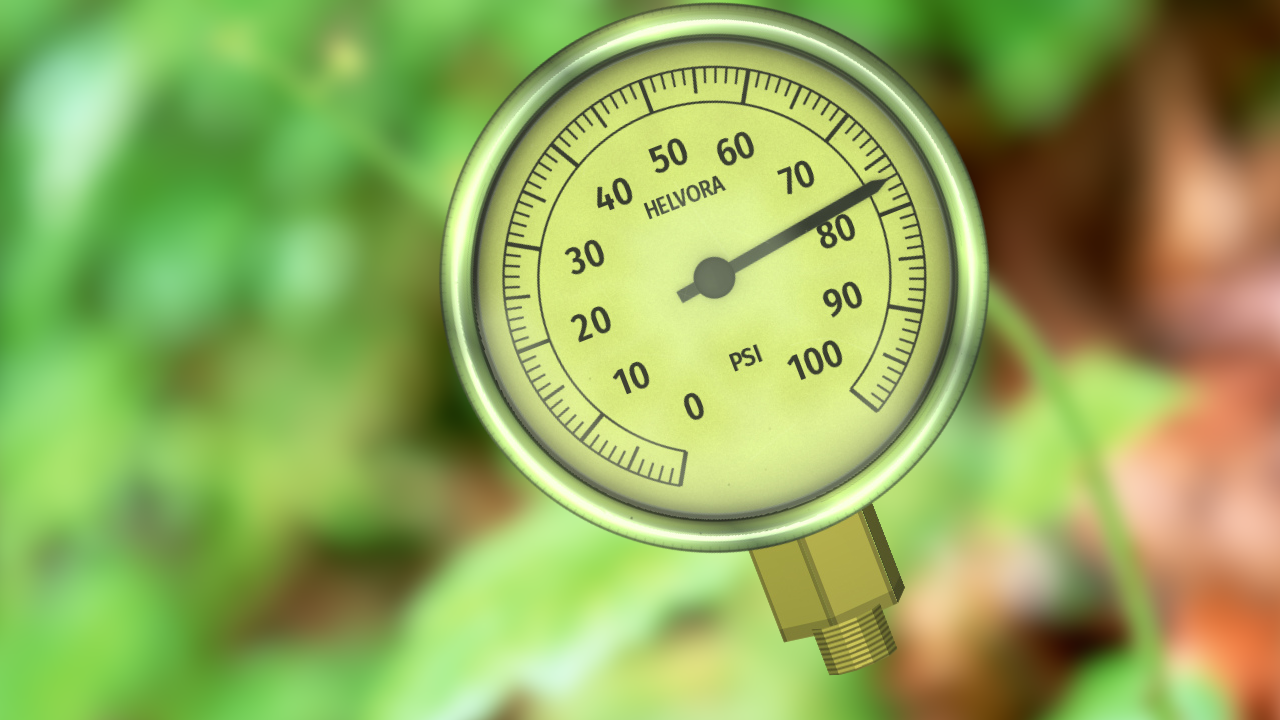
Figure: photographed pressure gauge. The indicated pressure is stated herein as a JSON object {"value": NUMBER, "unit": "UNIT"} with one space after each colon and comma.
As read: {"value": 77, "unit": "psi"}
